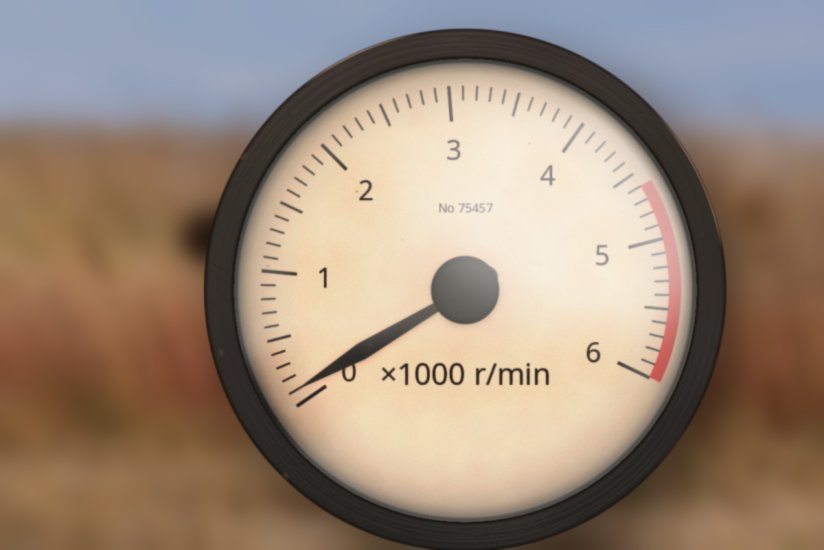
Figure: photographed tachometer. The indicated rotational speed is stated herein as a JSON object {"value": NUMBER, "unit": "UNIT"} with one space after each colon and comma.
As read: {"value": 100, "unit": "rpm"}
